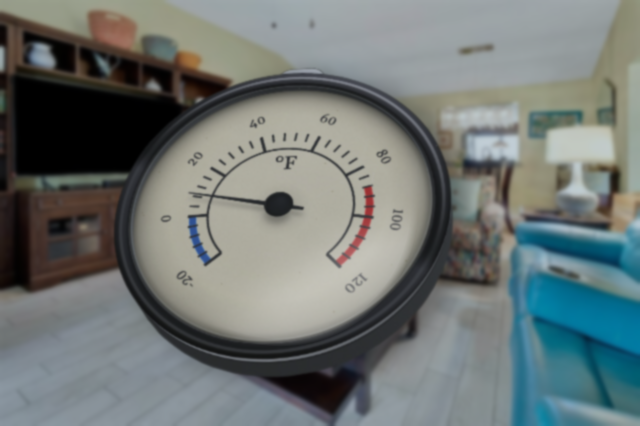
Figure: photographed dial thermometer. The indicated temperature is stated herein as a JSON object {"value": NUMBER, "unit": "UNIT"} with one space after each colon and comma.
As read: {"value": 8, "unit": "°F"}
